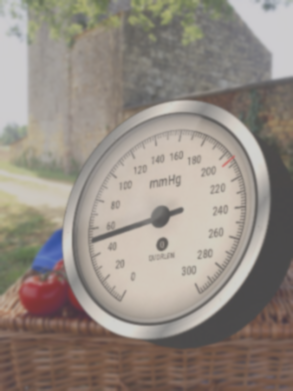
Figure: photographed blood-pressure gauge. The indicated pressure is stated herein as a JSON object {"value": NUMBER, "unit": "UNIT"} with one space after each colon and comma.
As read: {"value": 50, "unit": "mmHg"}
